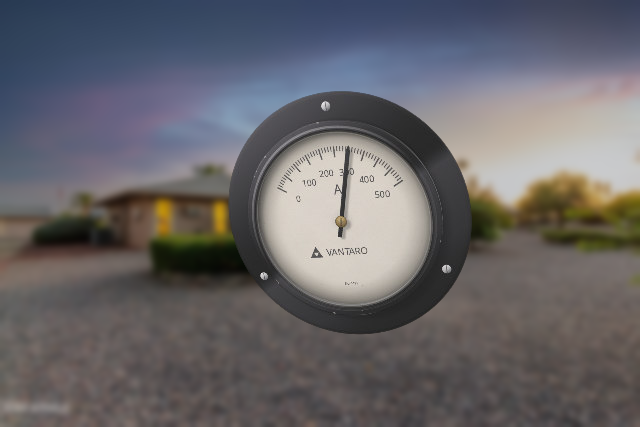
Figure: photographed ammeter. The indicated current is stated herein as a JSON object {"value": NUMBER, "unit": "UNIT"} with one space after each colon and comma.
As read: {"value": 300, "unit": "A"}
